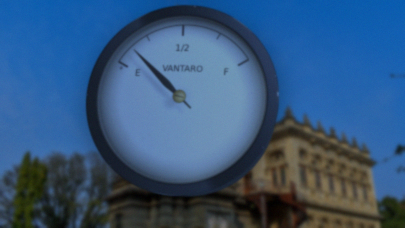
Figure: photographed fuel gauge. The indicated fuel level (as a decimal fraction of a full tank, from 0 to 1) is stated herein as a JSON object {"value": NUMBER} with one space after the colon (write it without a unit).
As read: {"value": 0.125}
